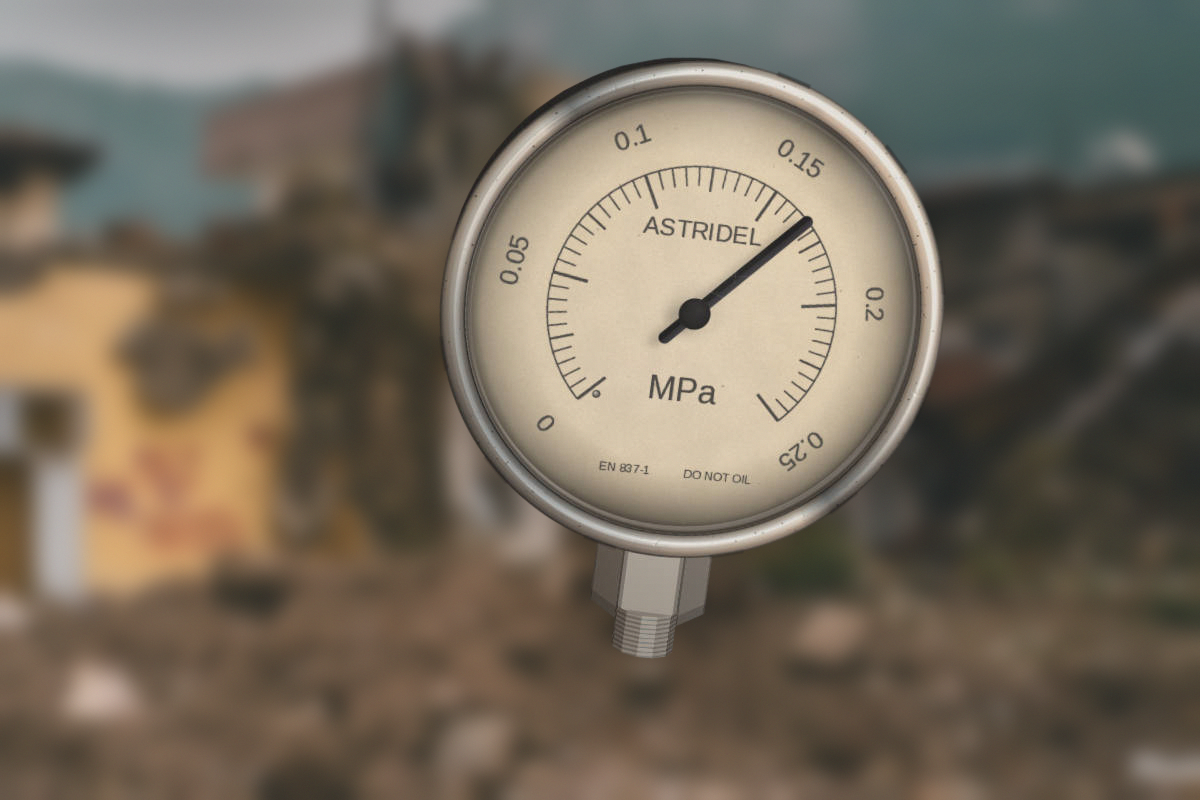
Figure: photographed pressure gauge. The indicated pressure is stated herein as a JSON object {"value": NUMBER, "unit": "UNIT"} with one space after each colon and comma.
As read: {"value": 0.165, "unit": "MPa"}
